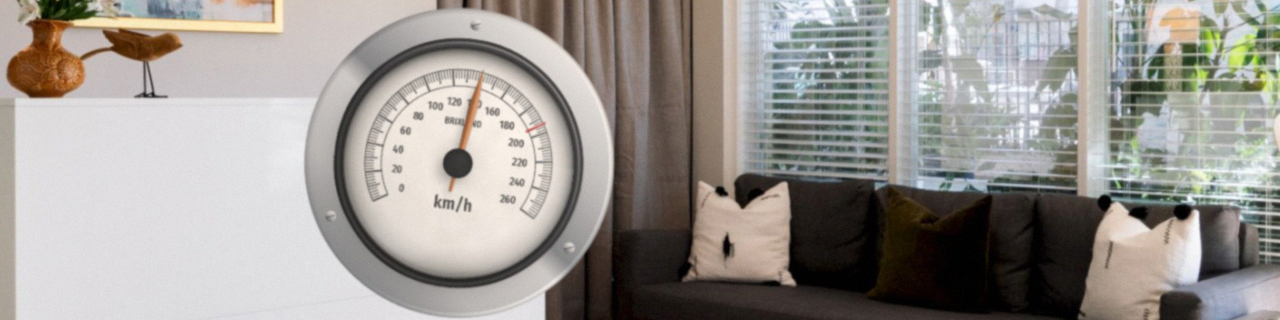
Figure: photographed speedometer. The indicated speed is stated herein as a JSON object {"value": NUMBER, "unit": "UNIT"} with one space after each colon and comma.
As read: {"value": 140, "unit": "km/h"}
